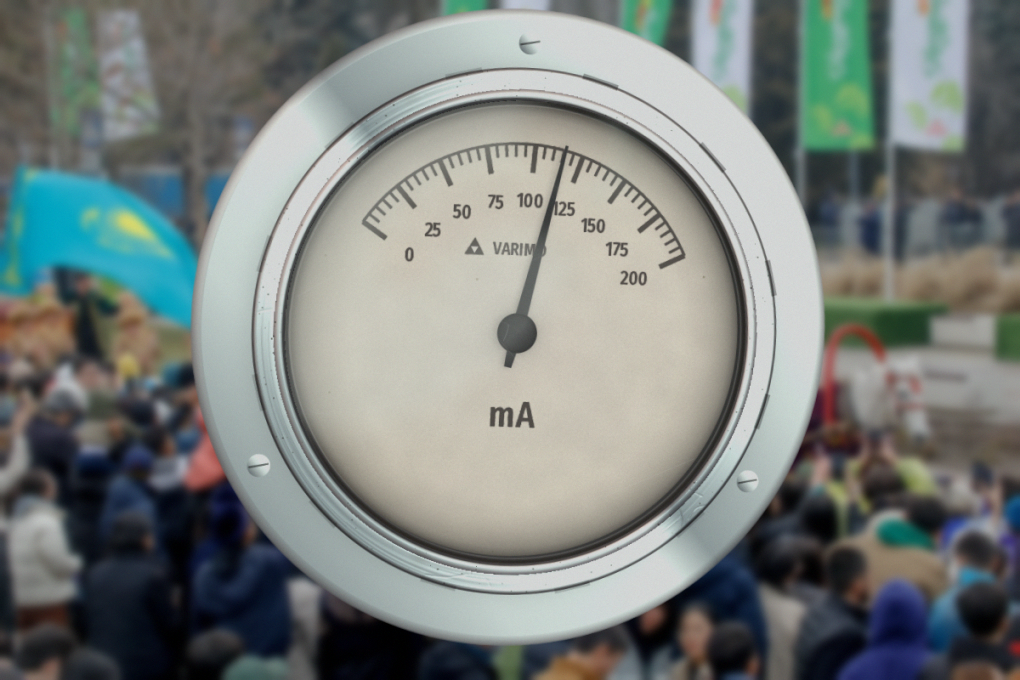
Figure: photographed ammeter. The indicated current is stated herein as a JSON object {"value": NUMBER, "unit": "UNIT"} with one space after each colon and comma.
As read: {"value": 115, "unit": "mA"}
